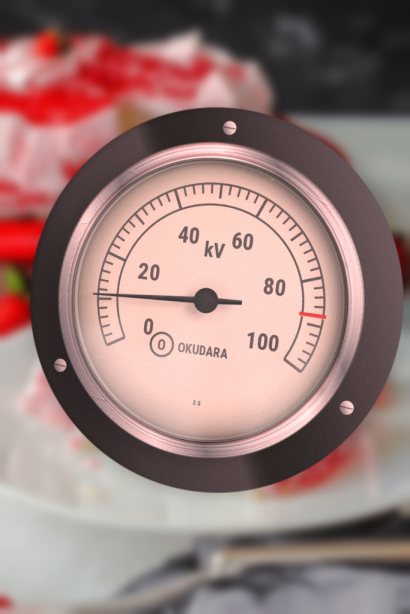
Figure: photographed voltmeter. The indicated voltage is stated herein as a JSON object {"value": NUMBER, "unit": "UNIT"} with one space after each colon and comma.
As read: {"value": 11, "unit": "kV"}
